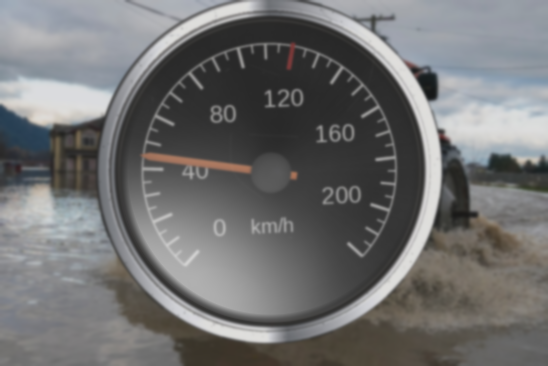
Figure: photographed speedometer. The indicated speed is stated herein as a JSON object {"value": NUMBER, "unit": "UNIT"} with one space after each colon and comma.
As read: {"value": 45, "unit": "km/h"}
